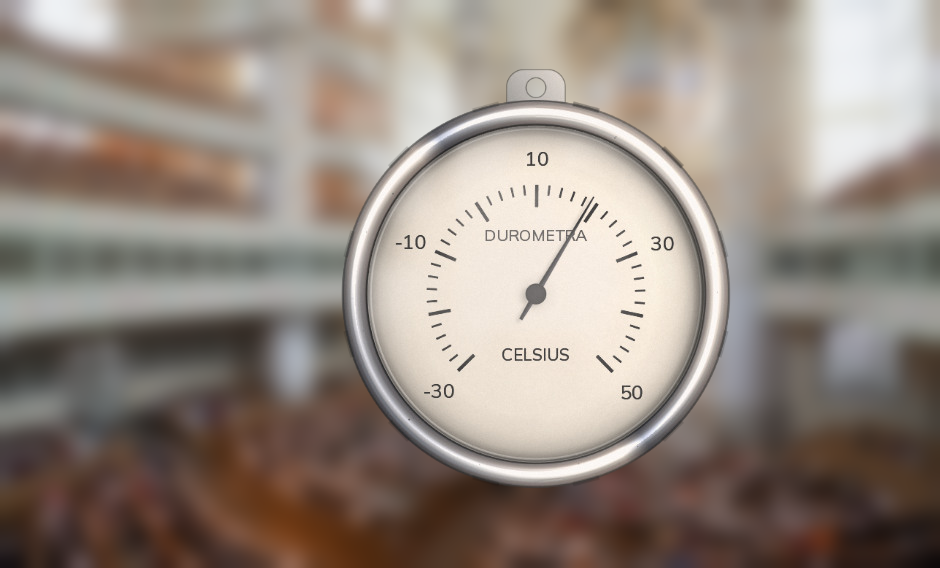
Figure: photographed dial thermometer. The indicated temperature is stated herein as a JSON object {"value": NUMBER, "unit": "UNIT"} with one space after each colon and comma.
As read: {"value": 19, "unit": "°C"}
